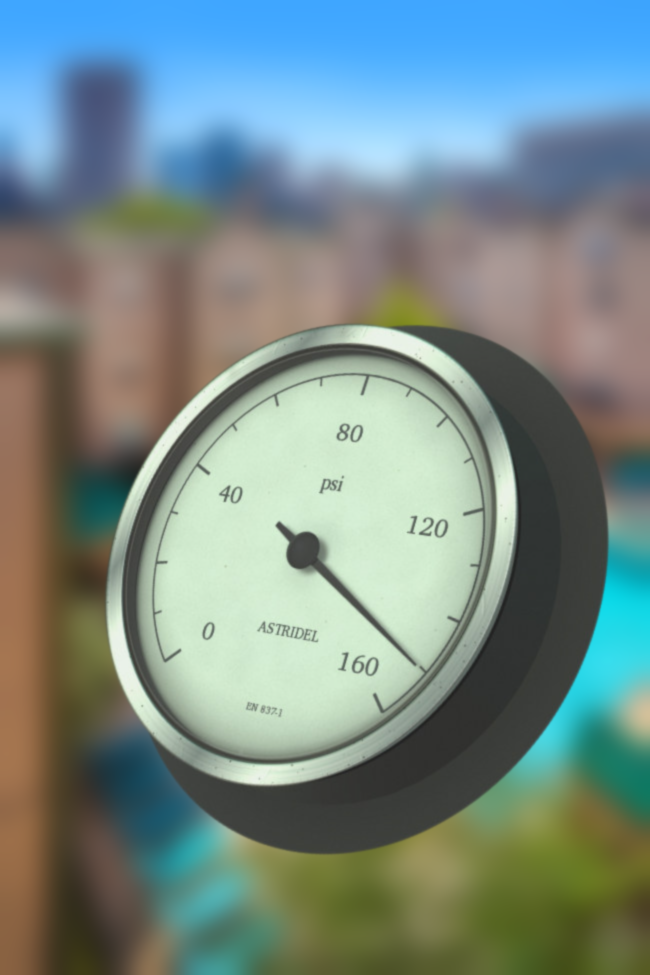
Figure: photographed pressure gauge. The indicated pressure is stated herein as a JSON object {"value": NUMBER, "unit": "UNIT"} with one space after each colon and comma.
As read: {"value": 150, "unit": "psi"}
